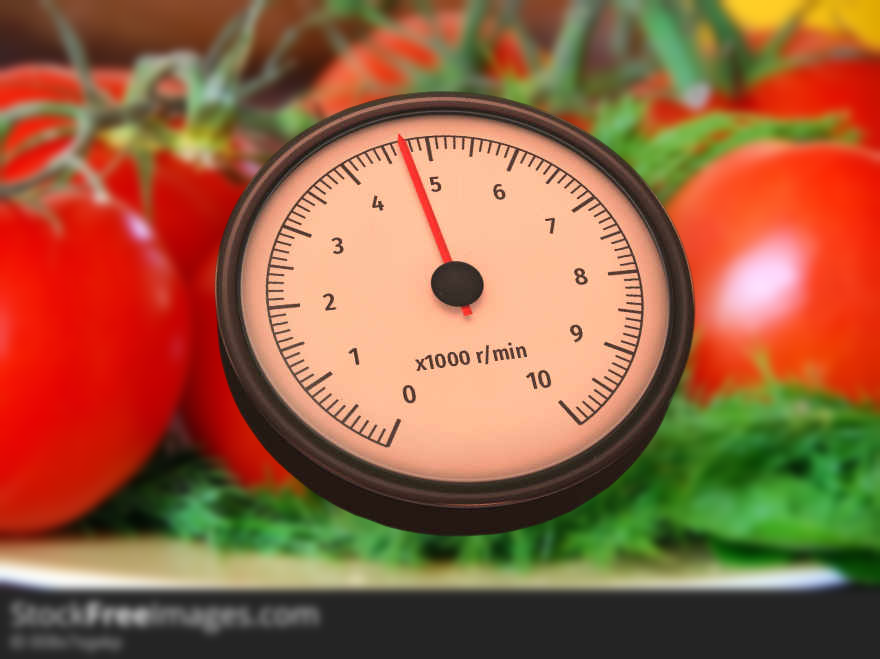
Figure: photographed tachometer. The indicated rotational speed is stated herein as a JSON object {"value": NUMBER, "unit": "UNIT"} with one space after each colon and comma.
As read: {"value": 4700, "unit": "rpm"}
